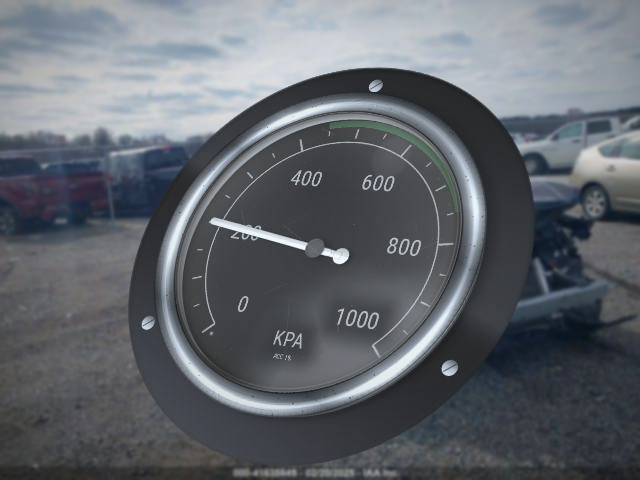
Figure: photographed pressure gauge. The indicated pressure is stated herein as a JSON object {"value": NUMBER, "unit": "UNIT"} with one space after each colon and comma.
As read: {"value": 200, "unit": "kPa"}
